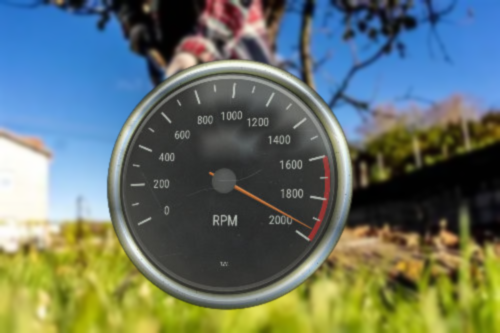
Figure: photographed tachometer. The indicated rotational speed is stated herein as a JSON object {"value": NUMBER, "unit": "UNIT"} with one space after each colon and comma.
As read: {"value": 1950, "unit": "rpm"}
